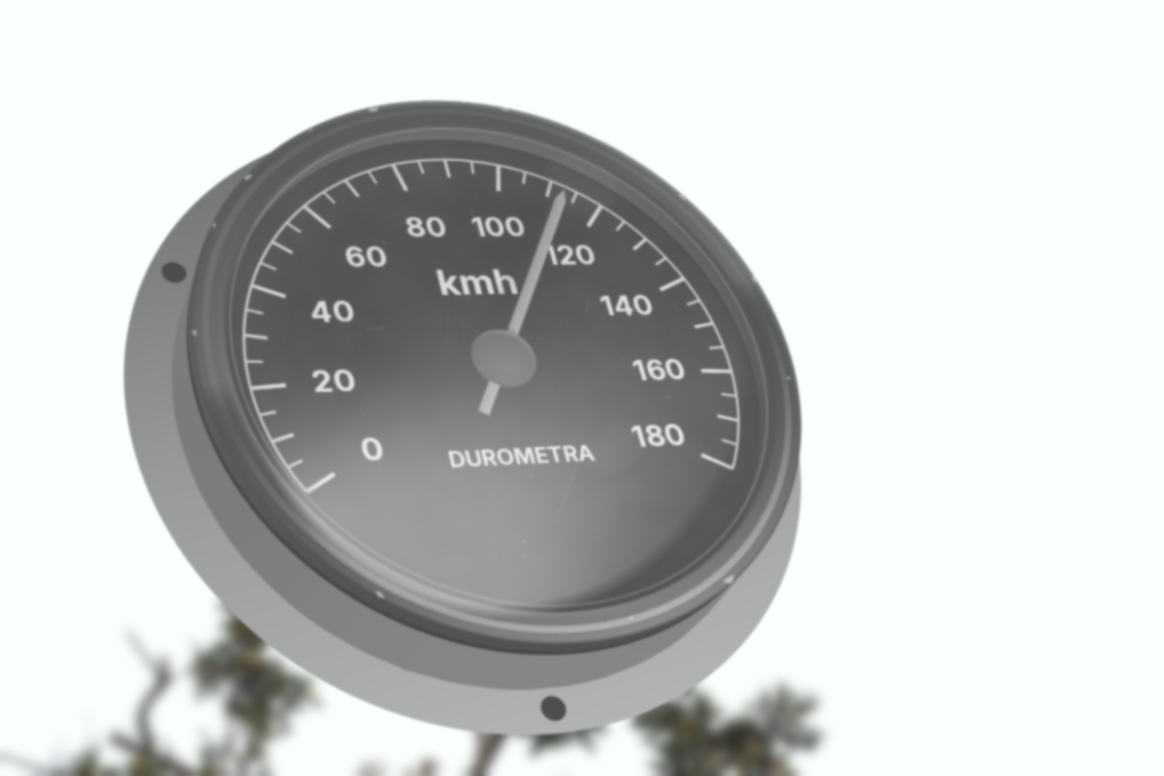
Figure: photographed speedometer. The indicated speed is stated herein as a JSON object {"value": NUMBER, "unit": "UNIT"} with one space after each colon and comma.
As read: {"value": 112.5, "unit": "km/h"}
